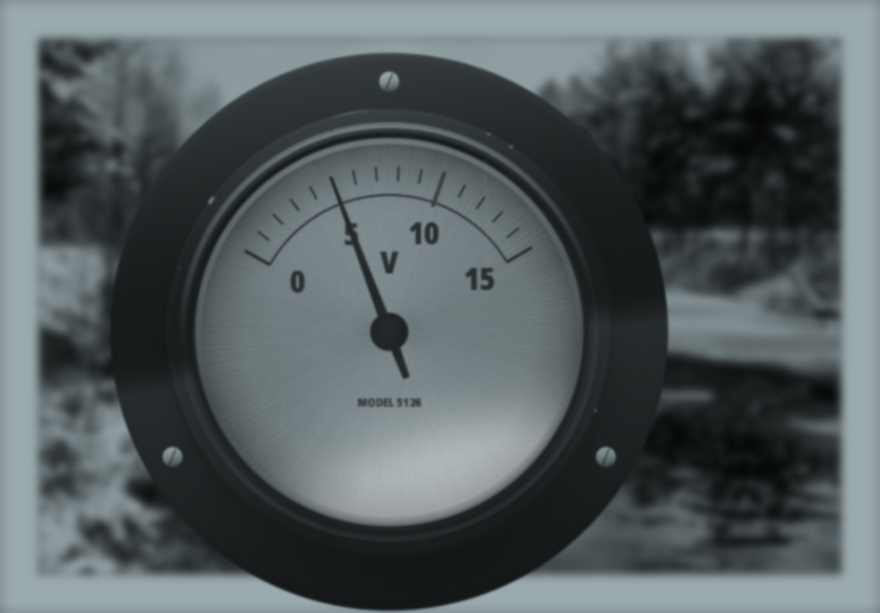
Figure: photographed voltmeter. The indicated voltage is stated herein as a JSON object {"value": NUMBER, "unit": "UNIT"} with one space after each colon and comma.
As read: {"value": 5, "unit": "V"}
